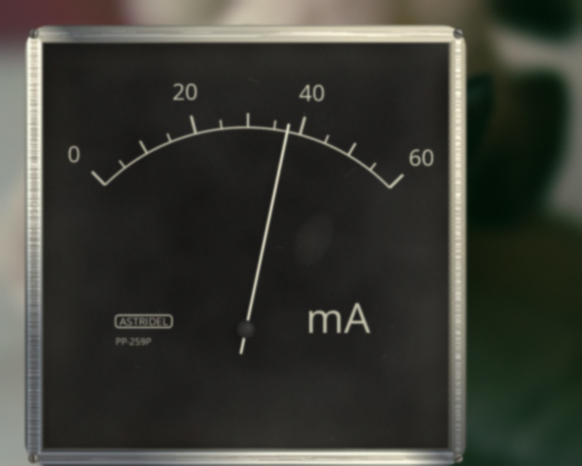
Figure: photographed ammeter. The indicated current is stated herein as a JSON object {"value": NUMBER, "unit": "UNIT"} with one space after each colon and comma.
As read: {"value": 37.5, "unit": "mA"}
